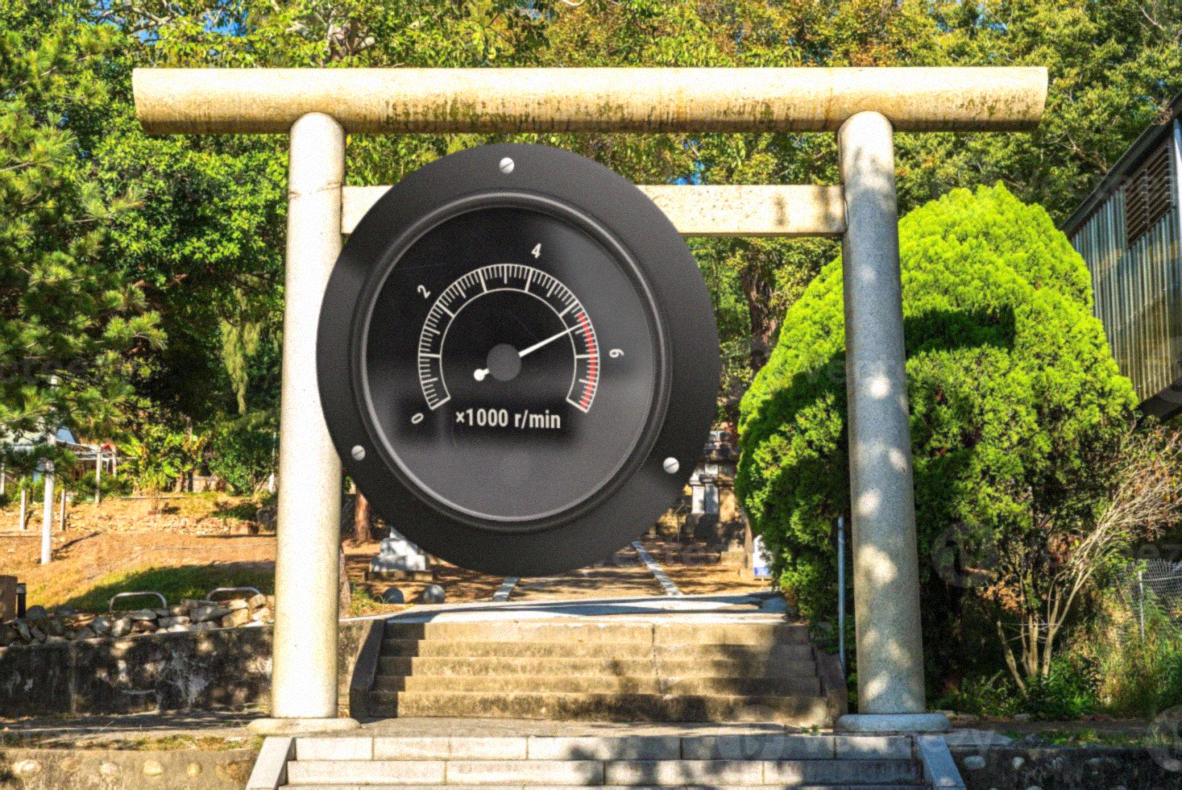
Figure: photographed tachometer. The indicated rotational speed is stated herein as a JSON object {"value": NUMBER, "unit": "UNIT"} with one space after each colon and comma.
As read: {"value": 5400, "unit": "rpm"}
